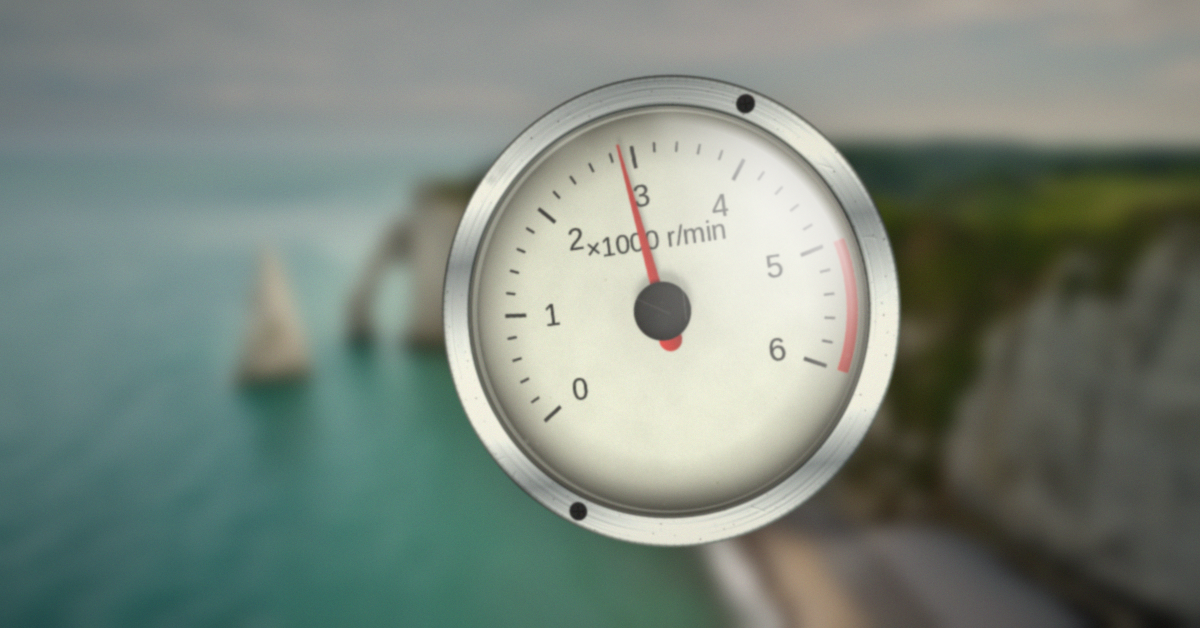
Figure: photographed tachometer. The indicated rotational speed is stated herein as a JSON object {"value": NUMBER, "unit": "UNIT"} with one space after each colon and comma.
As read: {"value": 2900, "unit": "rpm"}
